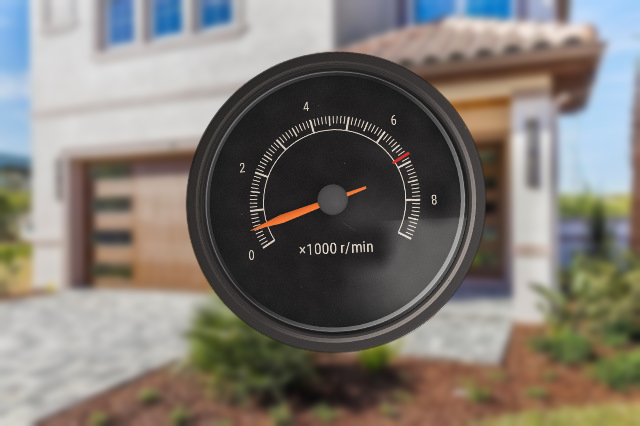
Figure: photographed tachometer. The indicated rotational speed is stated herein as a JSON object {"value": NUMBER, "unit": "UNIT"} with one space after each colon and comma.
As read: {"value": 500, "unit": "rpm"}
